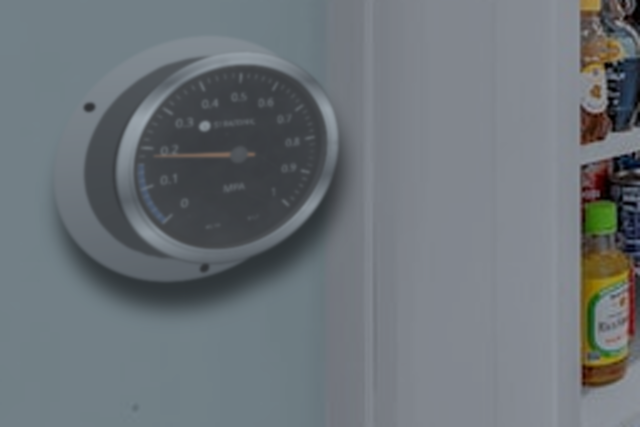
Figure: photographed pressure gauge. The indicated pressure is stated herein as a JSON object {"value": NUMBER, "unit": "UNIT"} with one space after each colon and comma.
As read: {"value": 0.18, "unit": "MPa"}
